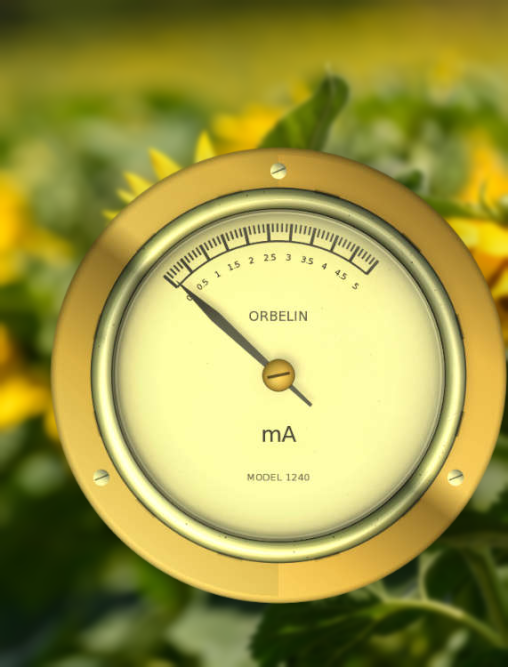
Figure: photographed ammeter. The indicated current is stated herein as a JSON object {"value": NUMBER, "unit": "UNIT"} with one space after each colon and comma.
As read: {"value": 0.1, "unit": "mA"}
